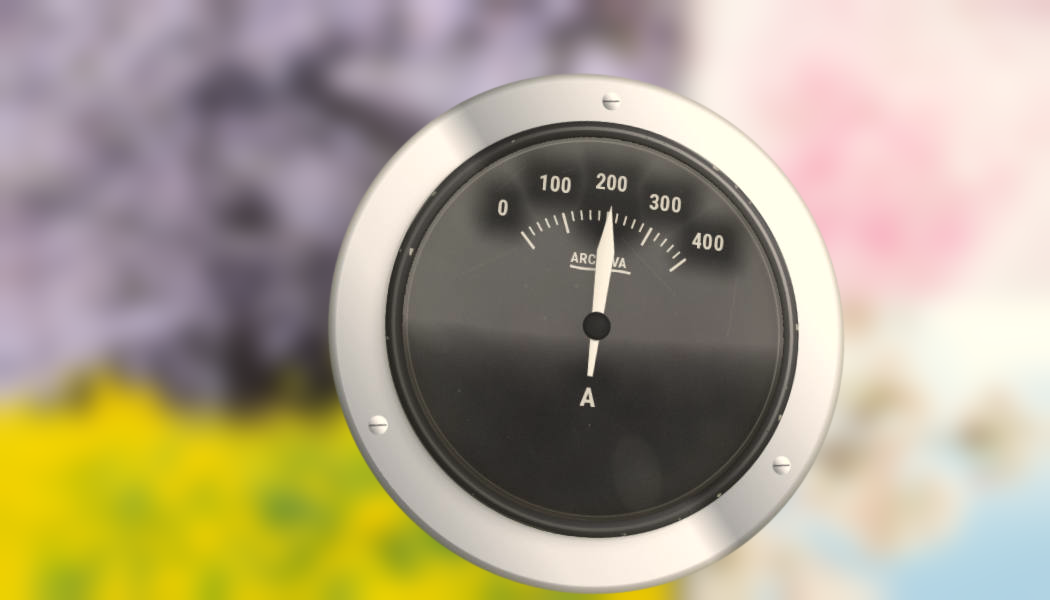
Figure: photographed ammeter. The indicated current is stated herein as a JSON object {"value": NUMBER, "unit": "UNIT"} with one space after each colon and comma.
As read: {"value": 200, "unit": "A"}
